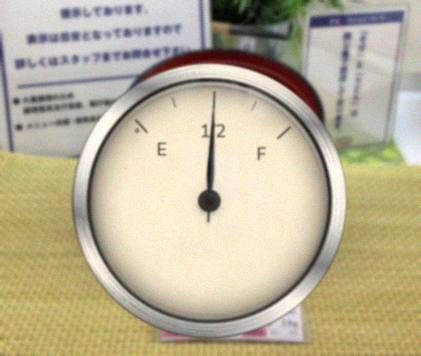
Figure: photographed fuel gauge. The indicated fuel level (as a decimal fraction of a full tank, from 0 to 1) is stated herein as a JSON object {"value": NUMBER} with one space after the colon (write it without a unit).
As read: {"value": 0.5}
